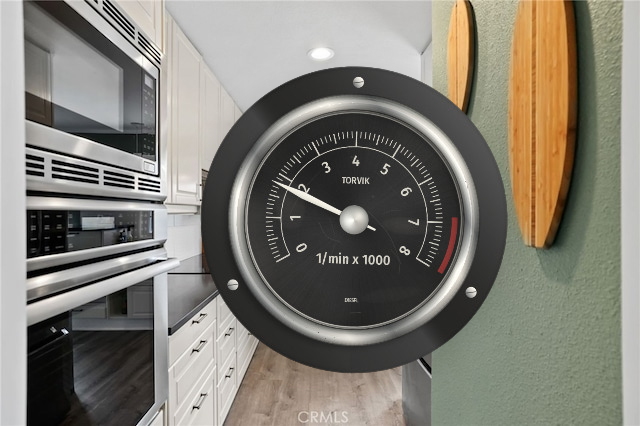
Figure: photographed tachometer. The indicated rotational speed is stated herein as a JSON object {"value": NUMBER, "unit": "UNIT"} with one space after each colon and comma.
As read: {"value": 1800, "unit": "rpm"}
